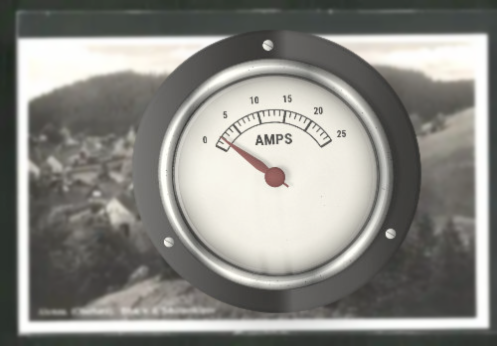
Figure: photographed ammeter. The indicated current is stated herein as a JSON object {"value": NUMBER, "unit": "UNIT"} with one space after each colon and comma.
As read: {"value": 2, "unit": "A"}
